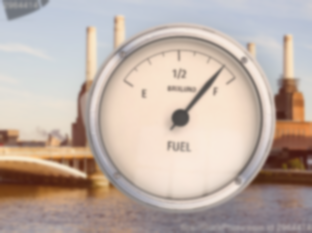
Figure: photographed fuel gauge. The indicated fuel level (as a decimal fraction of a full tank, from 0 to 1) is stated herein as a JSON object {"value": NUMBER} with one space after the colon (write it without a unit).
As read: {"value": 0.875}
